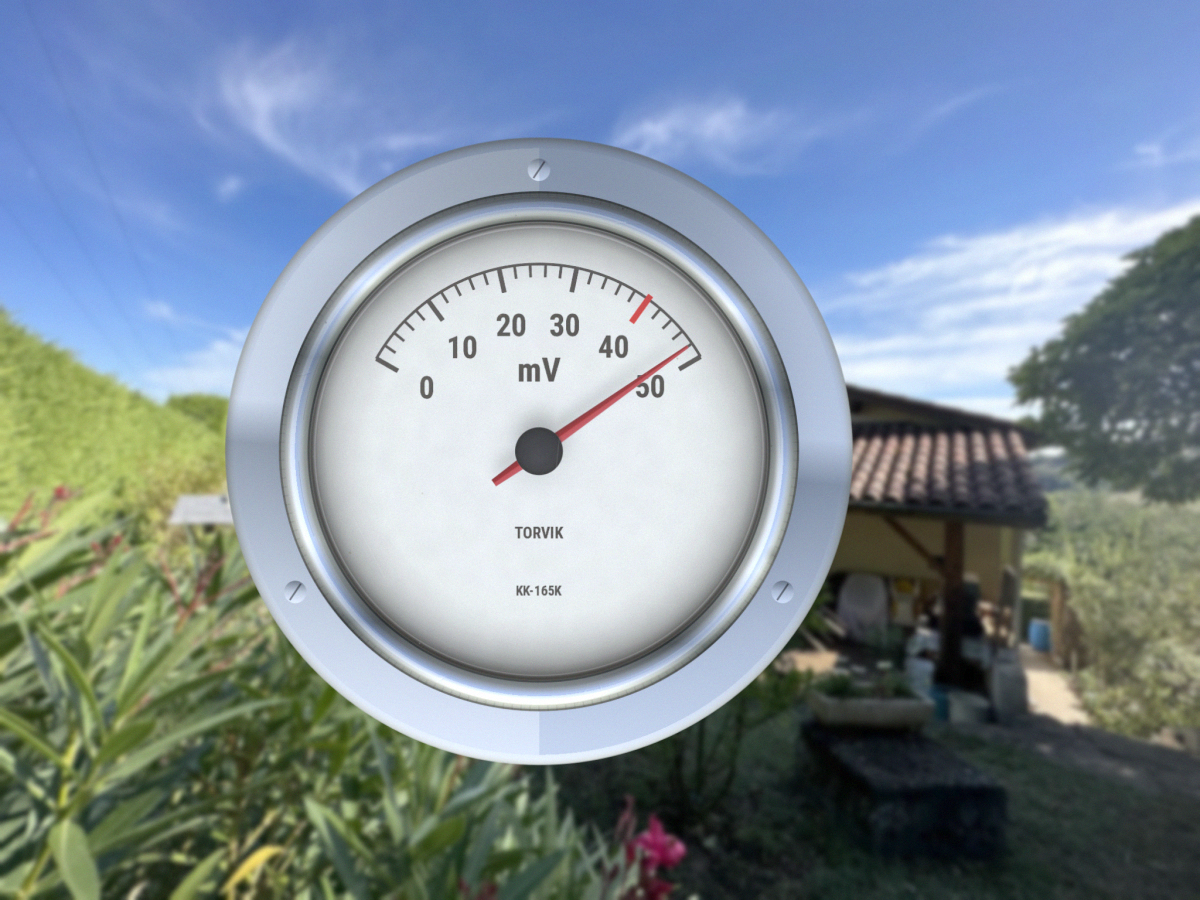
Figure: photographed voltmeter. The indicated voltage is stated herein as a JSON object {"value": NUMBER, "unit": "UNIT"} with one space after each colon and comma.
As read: {"value": 48, "unit": "mV"}
